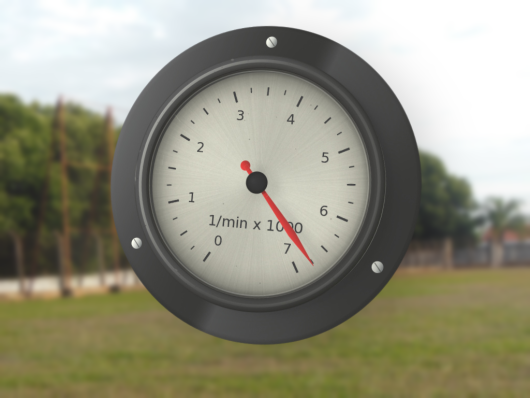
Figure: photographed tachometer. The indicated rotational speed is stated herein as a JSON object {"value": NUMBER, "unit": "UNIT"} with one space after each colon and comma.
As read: {"value": 6750, "unit": "rpm"}
